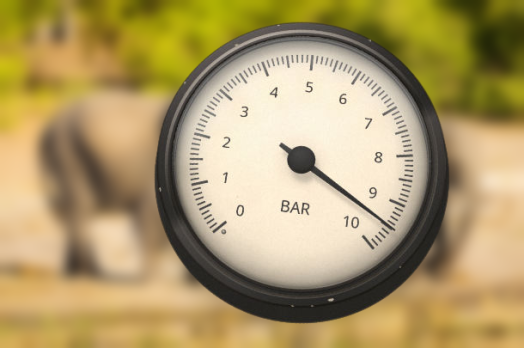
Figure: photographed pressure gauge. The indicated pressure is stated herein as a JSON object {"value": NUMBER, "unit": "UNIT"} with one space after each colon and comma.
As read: {"value": 9.5, "unit": "bar"}
